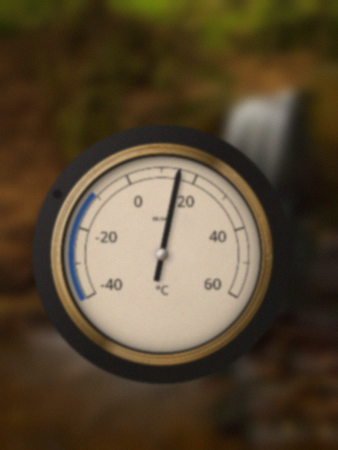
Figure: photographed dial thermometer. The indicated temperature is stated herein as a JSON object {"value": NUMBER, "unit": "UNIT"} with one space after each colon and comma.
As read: {"value": 15, "unit": "°C"}
